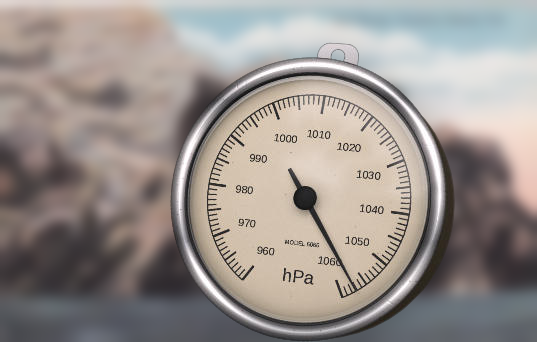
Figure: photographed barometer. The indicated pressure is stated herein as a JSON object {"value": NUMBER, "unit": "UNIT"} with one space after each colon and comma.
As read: {"value": 1057, "unit": "hPa"}
